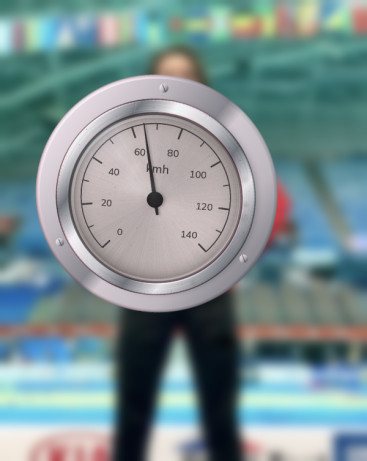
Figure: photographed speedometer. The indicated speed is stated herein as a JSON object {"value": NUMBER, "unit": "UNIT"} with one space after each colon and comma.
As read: {"value": 65, "unit": "km/h"}
